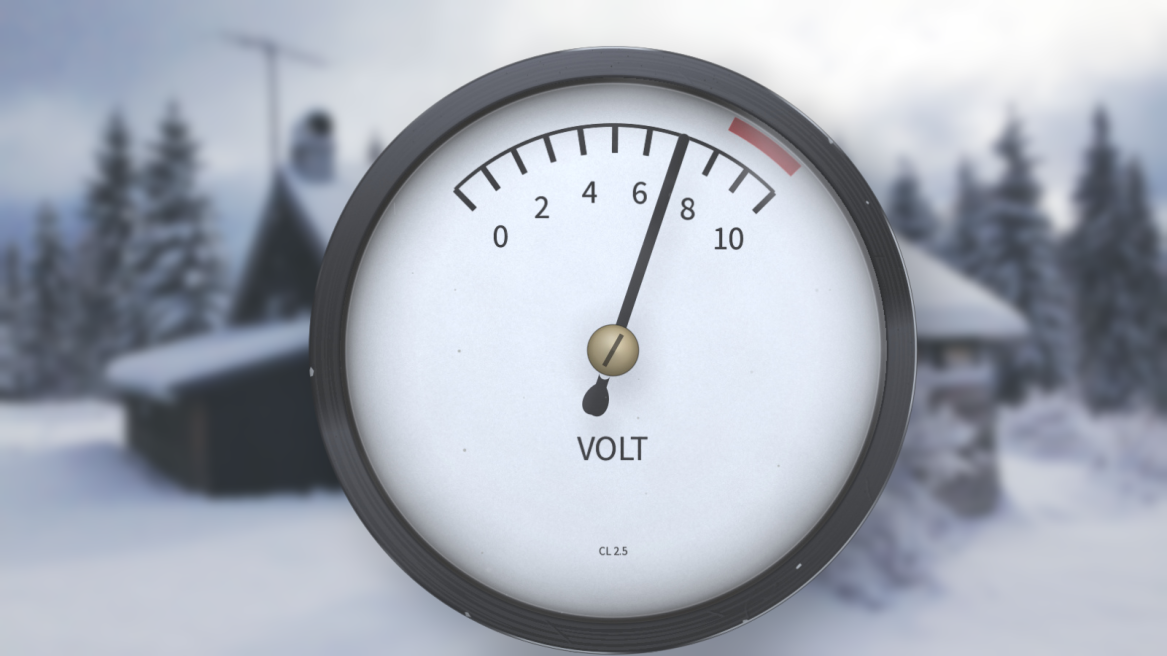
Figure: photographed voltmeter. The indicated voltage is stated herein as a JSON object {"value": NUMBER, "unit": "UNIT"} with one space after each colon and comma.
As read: {"value": 7, "unit": "V"}
